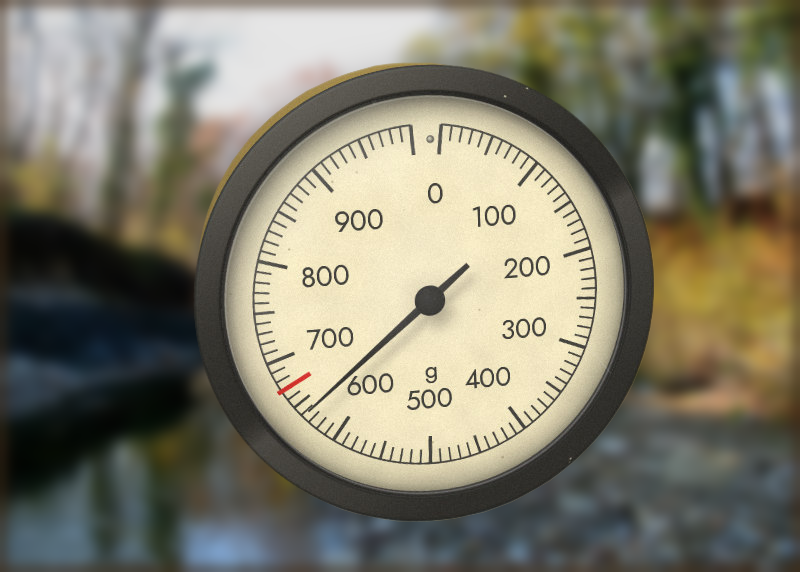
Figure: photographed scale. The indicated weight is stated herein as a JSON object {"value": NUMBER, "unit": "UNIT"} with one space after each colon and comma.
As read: {"value": 640, "unit": "g"}
